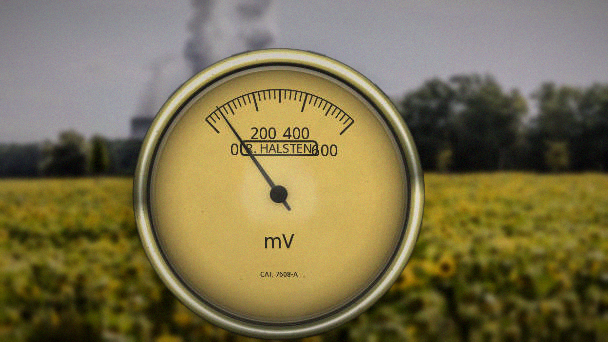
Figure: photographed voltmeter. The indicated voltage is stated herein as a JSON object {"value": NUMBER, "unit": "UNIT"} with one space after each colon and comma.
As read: {"value": 60, "unit": "mV"}
